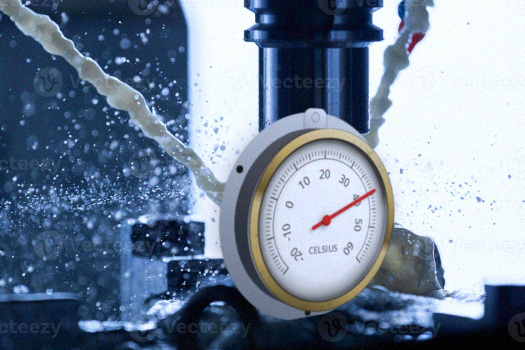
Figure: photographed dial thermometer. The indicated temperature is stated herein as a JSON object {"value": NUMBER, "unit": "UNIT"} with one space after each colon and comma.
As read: {"value": 40, "unit": "°C"}
